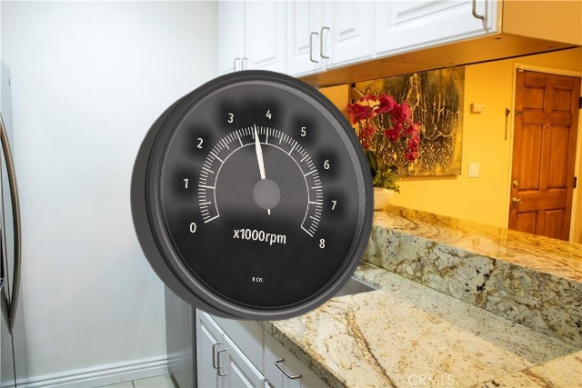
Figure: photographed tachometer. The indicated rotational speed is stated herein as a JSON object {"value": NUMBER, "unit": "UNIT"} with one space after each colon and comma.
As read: {"value": 3500, "unit": "rpm"}
